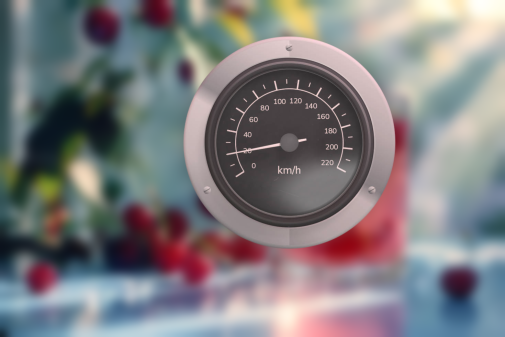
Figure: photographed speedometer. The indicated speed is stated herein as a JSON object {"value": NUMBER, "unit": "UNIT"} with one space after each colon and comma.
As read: {"value": 20, "unit": "km/h"}
